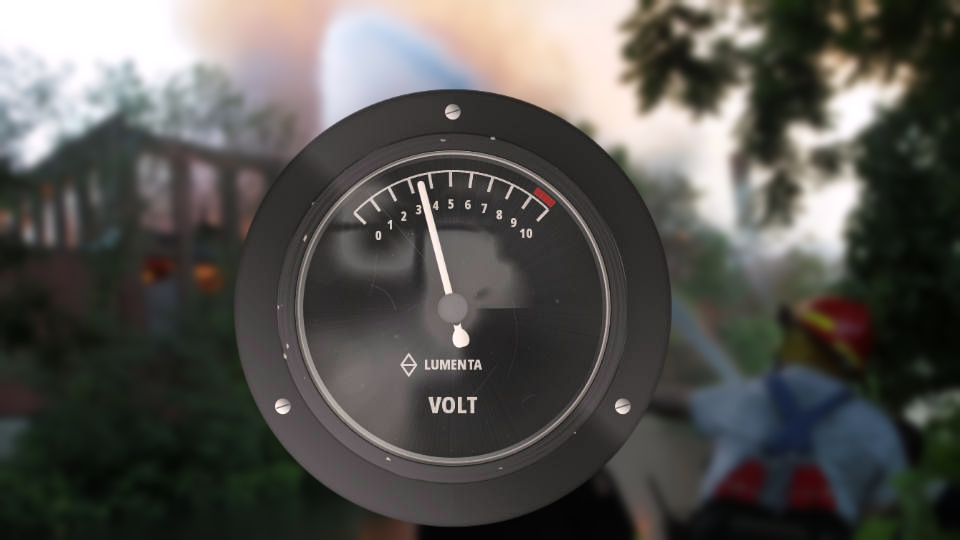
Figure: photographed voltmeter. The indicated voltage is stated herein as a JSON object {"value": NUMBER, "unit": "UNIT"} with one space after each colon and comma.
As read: {"value": 3.5, "unit": "V"}
